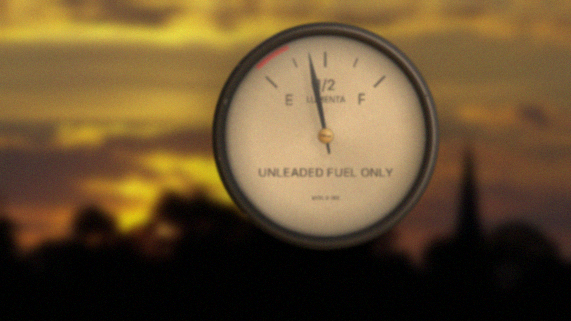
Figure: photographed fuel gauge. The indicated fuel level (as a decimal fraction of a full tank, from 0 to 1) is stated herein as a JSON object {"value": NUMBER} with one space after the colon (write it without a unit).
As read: {"value": 0.375}
